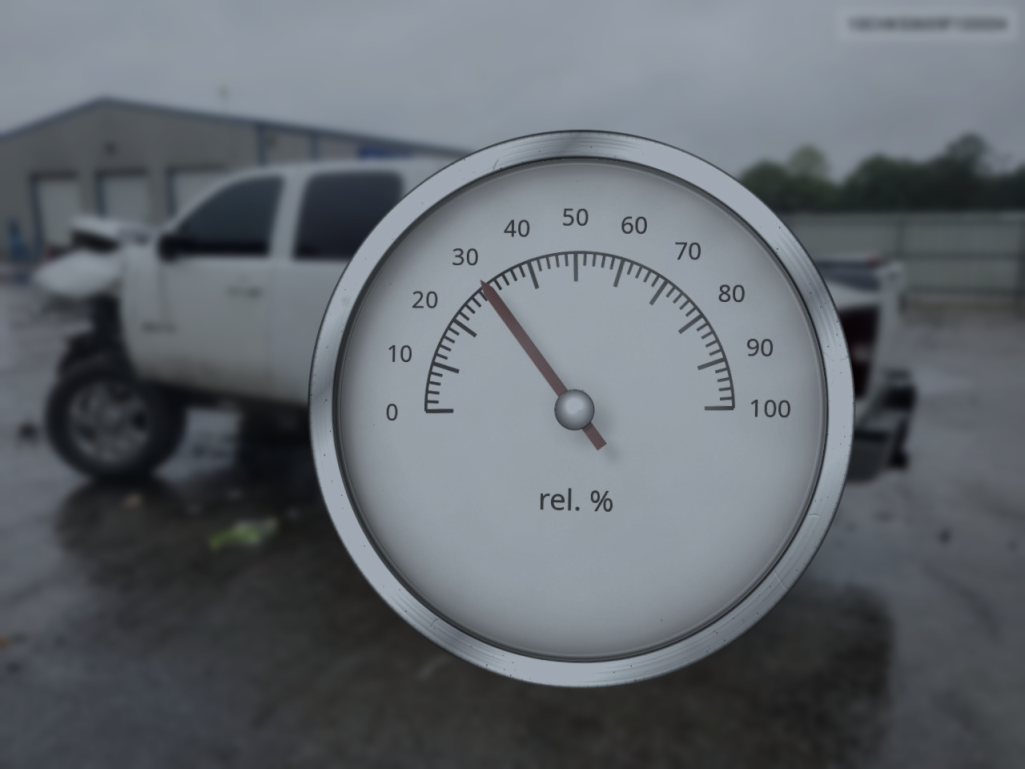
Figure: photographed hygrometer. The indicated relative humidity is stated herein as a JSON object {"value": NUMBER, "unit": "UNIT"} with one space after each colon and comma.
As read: {"value": 30, "unit": "%"}
